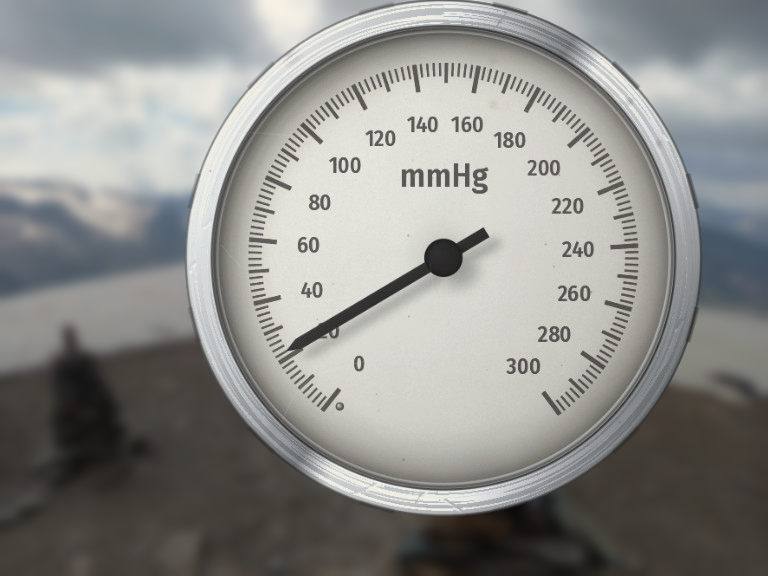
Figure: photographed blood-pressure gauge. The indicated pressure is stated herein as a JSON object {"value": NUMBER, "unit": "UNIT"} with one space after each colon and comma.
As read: {"value": 22, "unit": "mmHg"}
